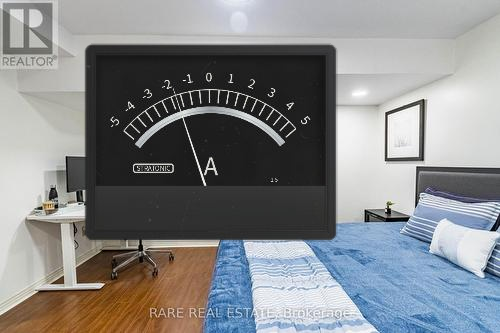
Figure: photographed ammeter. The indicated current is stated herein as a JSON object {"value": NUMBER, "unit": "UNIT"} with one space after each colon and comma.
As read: {"value": -1.75, "unit": "A"}
